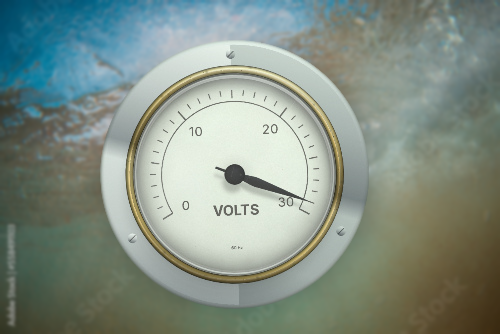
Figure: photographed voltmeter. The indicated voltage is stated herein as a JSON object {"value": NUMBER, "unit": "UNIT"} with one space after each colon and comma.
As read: {"value": 29, "unit": "V"}
